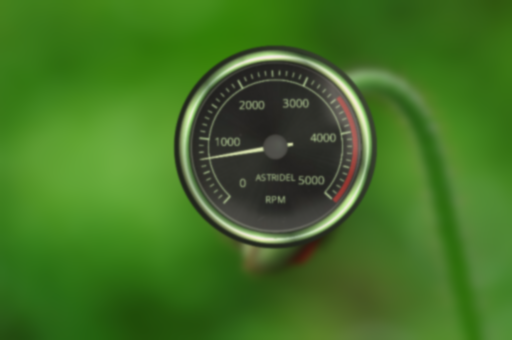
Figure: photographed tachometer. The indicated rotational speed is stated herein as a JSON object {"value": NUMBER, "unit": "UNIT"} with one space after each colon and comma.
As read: {"value": 700, "unit": "rpm"}
